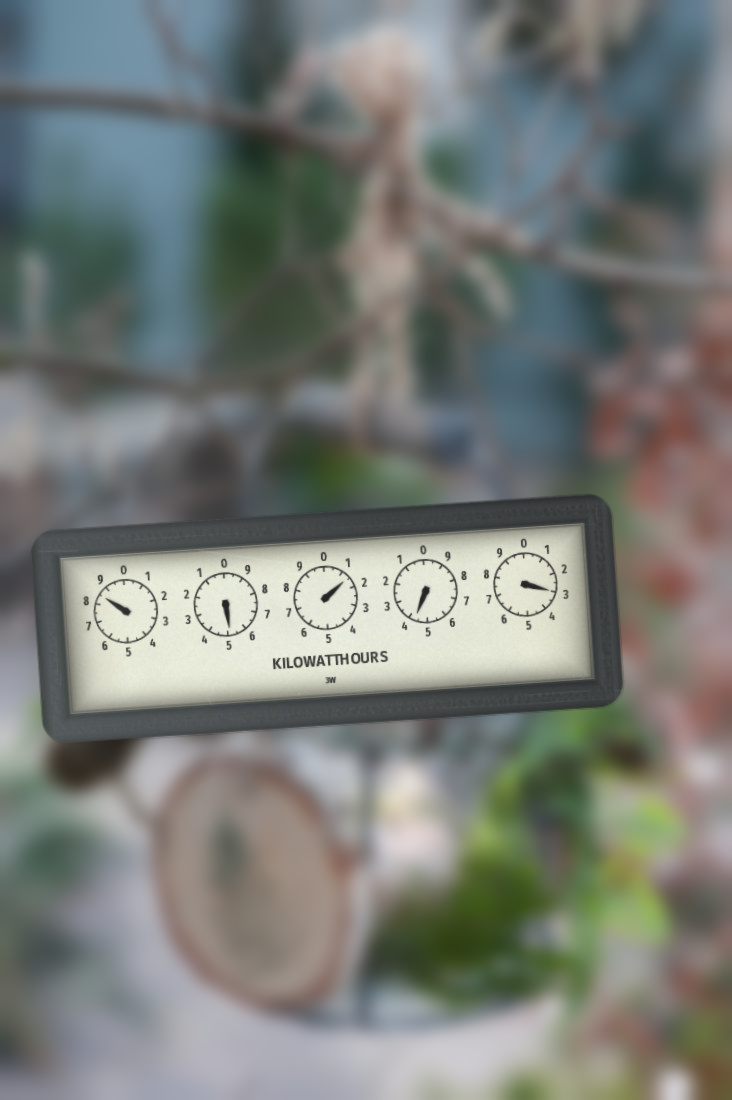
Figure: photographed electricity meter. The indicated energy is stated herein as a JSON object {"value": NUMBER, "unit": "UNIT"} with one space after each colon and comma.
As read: {"value": 85143, "unit": "kWh"}
